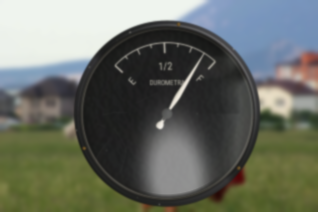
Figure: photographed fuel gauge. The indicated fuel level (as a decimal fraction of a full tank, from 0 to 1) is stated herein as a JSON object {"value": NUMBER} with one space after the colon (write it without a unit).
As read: {"value": 0.875}
